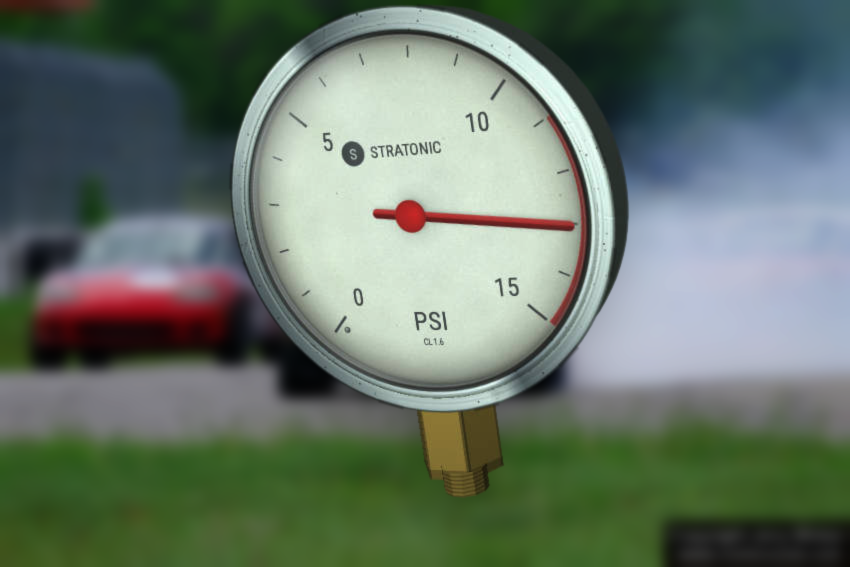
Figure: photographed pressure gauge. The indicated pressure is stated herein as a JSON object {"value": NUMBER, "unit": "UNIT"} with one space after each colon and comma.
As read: {"value": 13, "unit": "psi"}
